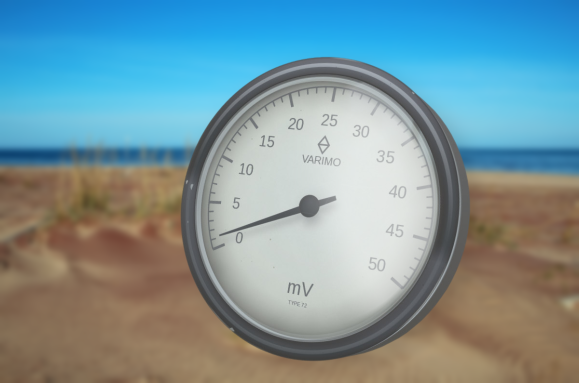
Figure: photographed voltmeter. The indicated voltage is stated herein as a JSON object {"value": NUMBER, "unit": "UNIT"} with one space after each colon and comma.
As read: {"value": 1, "unit": "mV"}
